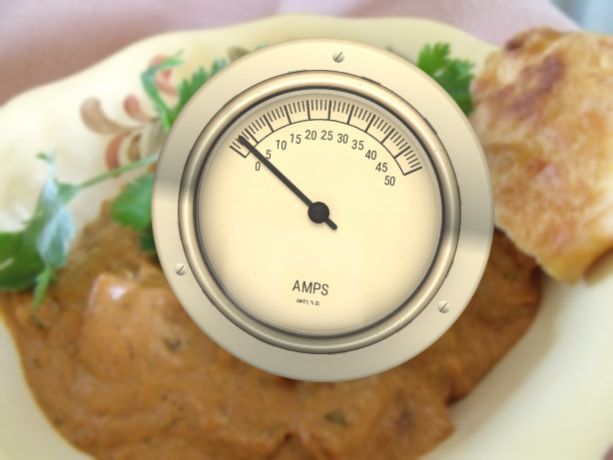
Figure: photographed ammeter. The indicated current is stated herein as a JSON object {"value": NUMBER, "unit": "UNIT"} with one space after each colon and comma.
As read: {"value": 3, "unit": "A"}
